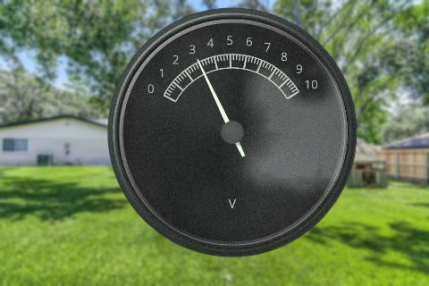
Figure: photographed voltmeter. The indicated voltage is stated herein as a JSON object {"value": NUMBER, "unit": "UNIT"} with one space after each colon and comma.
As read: {"value": 3, "unit": "V"}
